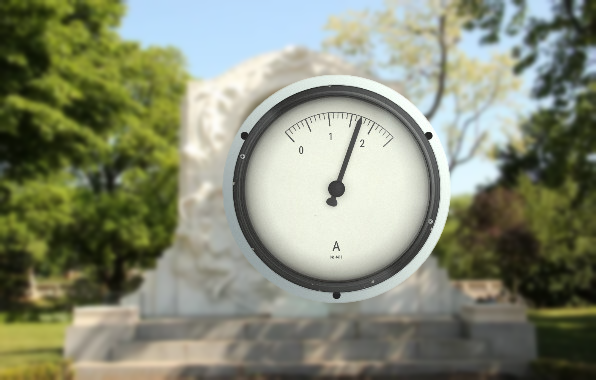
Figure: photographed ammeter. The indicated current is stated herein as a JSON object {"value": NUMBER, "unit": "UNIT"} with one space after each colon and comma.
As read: {"value": 1.7, "unit": "A"}
